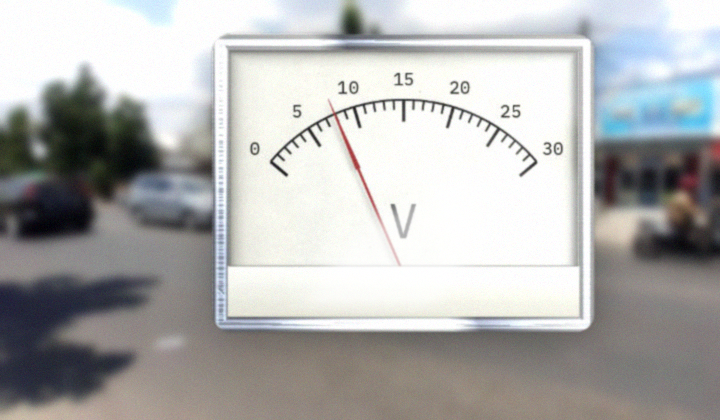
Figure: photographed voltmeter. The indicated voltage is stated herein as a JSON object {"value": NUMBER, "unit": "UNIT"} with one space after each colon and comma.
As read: {"value": 8, "unit": "V"}
